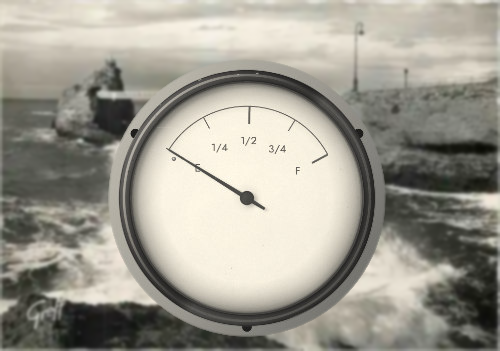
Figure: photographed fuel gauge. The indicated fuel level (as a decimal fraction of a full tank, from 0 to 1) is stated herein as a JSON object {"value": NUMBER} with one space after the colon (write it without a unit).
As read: {"value": 0}
